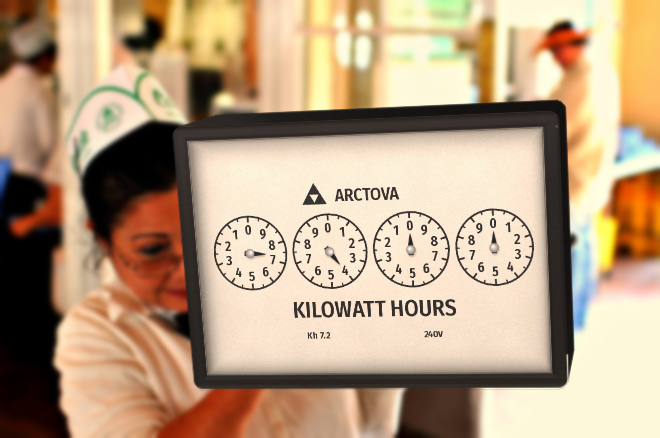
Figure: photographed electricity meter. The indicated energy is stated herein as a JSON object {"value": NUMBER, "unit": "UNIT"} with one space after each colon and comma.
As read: {"value": 7400, "unit": "kWh"}
